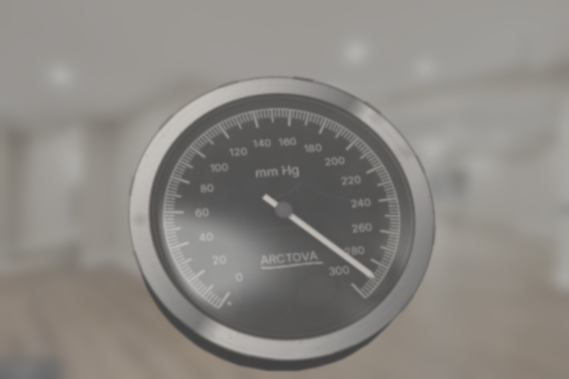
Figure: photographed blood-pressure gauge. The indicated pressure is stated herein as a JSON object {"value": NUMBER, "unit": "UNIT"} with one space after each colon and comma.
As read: {"value": 290, "unit": "mmHg"}
